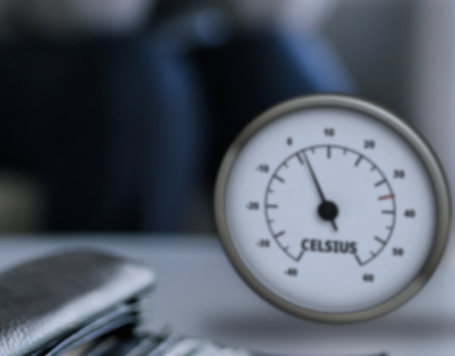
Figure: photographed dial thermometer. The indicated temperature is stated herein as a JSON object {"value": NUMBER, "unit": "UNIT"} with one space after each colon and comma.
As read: {"value": 2.5, "unit": "°C"}
